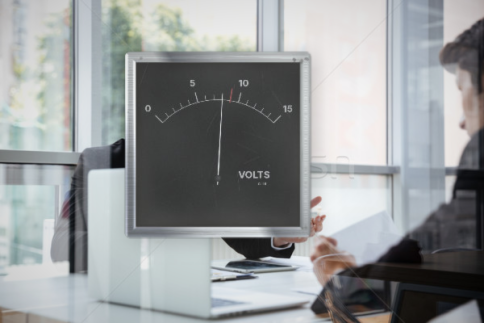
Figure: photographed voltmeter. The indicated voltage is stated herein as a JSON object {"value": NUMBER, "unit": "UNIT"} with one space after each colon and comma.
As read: {"value": 8, "unit": "V"}
